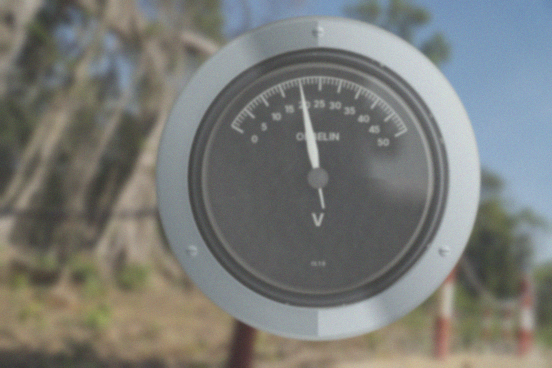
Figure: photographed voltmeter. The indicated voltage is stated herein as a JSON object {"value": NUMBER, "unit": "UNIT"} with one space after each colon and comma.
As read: {"value": 20, "unit": "V"}
